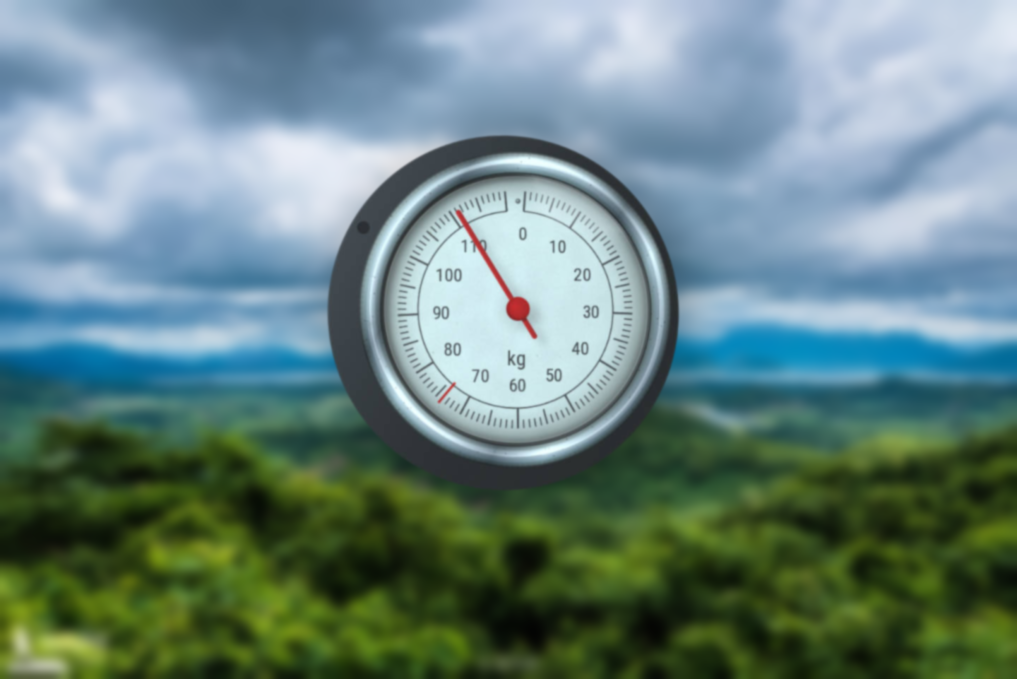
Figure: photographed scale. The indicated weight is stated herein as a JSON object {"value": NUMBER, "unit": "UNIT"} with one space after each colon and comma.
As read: {"value": 111, "unit": "kg"}
